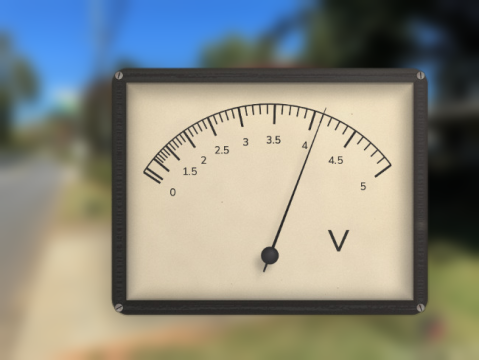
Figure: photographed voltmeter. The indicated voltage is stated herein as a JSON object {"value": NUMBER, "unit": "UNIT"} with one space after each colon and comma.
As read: {"value": 4.1, "unit": "V"}
